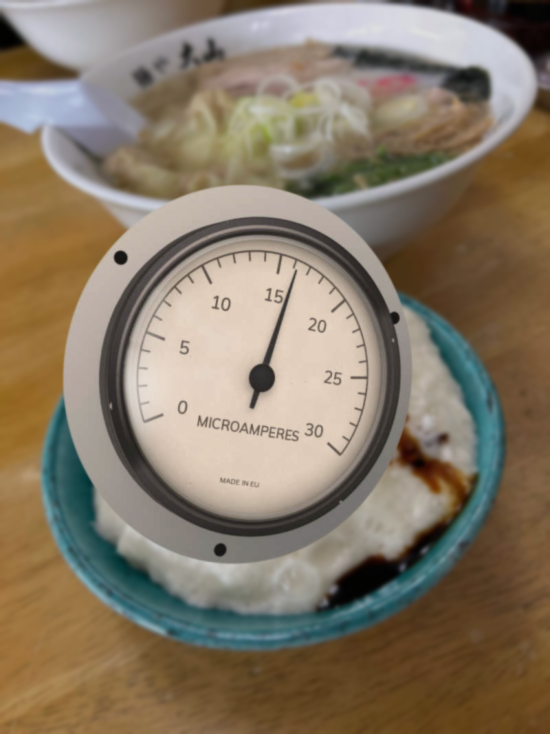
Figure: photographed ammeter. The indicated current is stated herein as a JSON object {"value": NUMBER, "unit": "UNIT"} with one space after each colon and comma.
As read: {"value": 16, "unit": "µA"}
